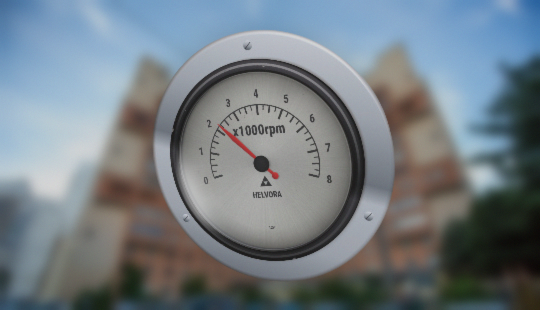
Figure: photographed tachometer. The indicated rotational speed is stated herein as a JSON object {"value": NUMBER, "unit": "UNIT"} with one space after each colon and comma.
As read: {"value": 2250, "unit": "rpm"}
